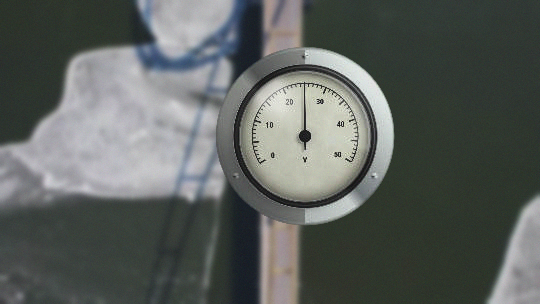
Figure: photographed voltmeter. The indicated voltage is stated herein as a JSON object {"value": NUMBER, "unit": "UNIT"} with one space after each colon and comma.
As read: {"value": 25, "unit": "V"}
